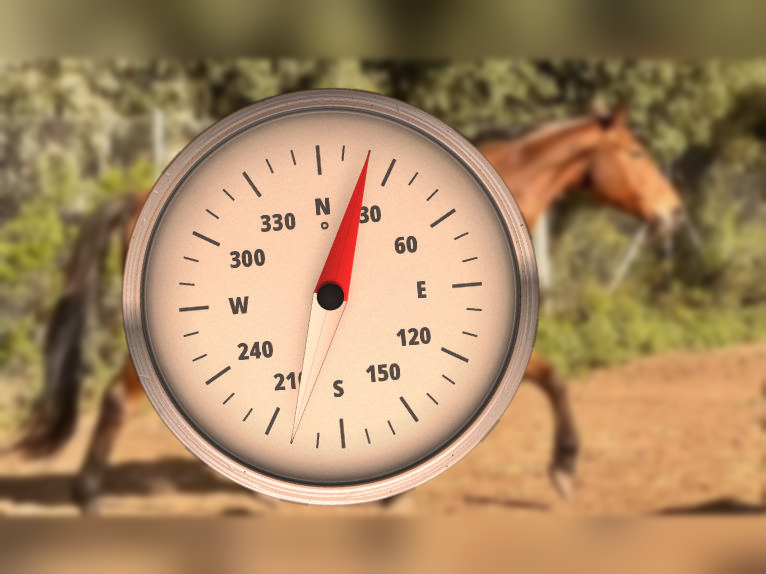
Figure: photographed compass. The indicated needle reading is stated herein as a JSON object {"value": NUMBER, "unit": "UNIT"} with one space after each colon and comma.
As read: {"value": 20, "unit": "°"}
